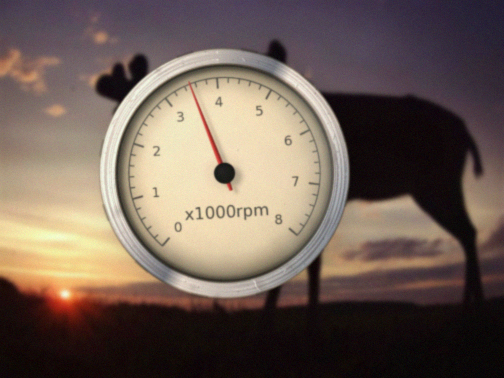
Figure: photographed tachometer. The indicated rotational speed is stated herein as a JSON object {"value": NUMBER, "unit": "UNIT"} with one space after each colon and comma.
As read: {"value": 3500, "unit": "rpm"}
